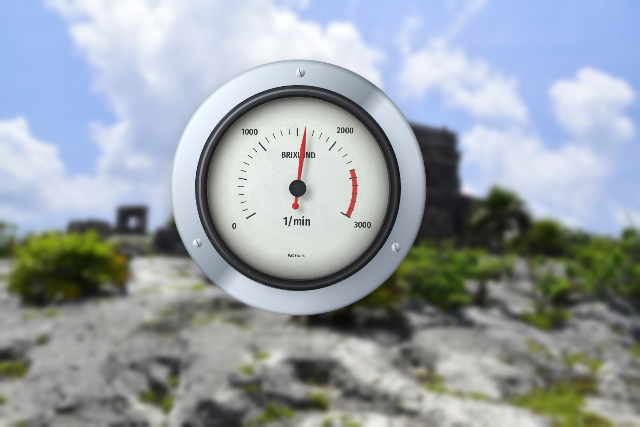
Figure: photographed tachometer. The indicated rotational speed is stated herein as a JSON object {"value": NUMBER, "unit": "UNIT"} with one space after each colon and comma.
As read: {"value": 1600, "unit": "rpm"}
